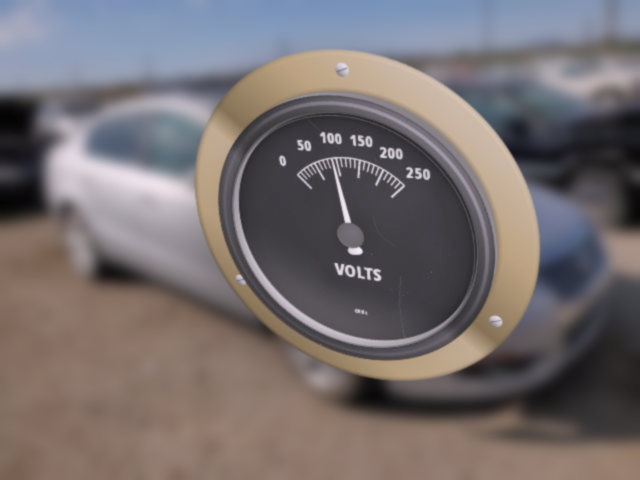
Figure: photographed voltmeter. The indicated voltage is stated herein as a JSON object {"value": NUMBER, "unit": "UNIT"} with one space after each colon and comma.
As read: {"value": 100, "unit": "V"}
